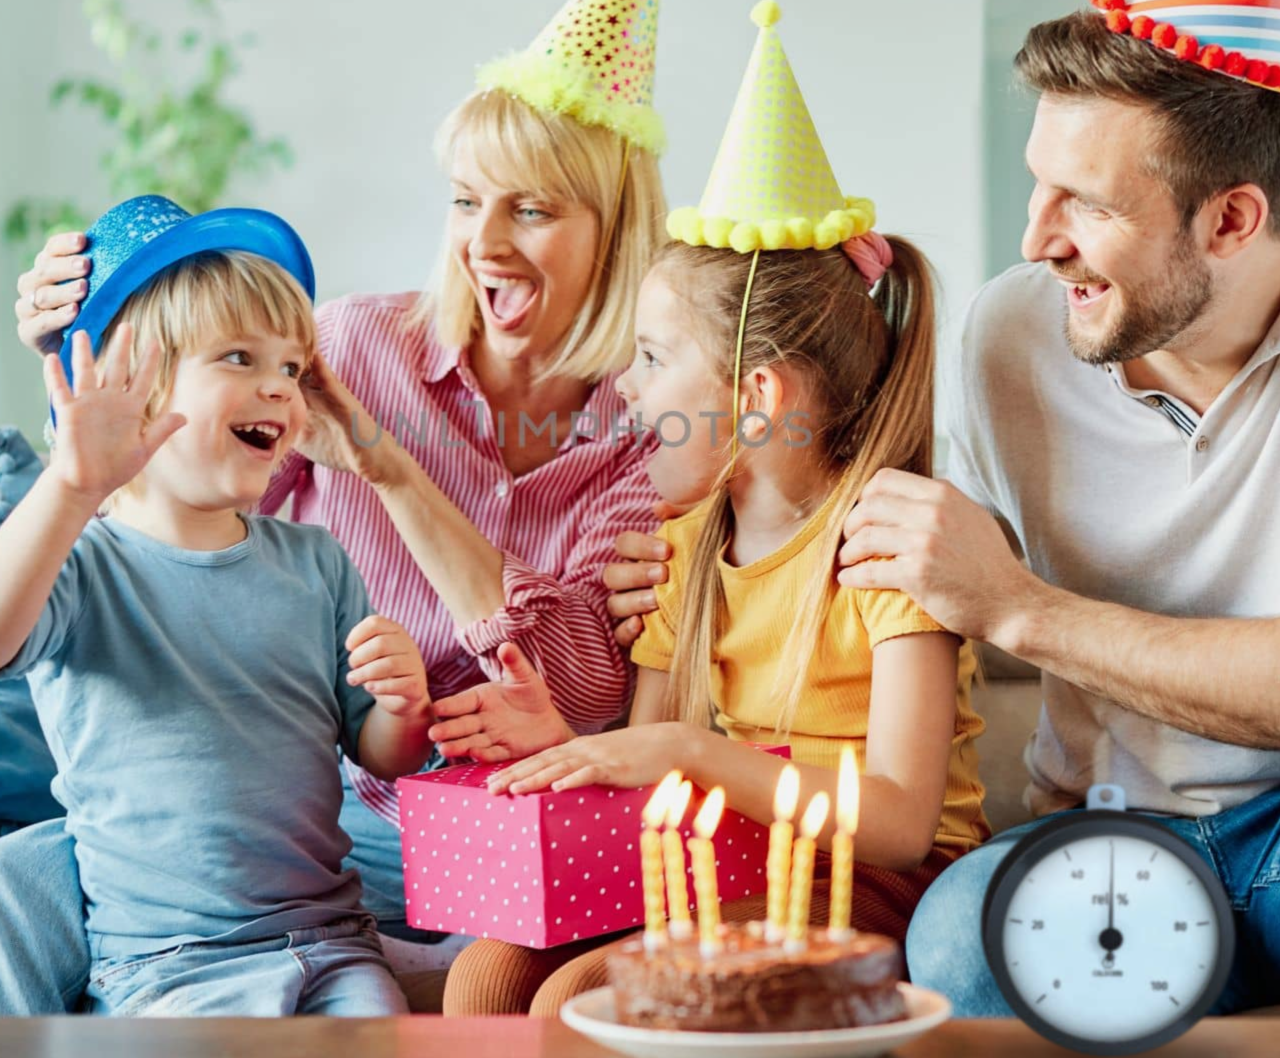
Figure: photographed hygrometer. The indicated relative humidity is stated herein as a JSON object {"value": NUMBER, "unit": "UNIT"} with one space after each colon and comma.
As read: {"value": 50, "unit": "%"}
